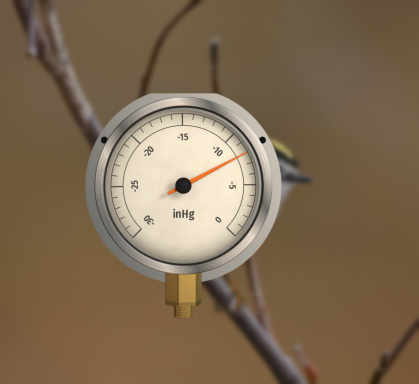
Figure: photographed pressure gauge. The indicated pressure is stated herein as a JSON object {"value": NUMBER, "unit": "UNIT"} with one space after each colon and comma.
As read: {"value": -8, "unit": "inHg"}
